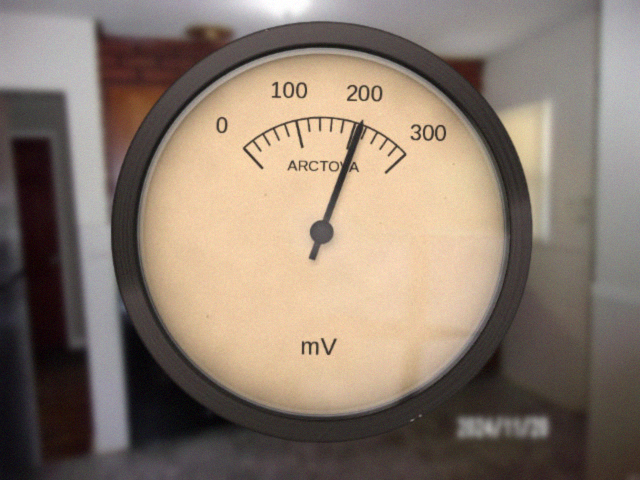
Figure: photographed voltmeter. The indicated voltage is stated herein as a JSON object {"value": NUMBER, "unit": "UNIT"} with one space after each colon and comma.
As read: {"value": 210, "unit": "mV"}
